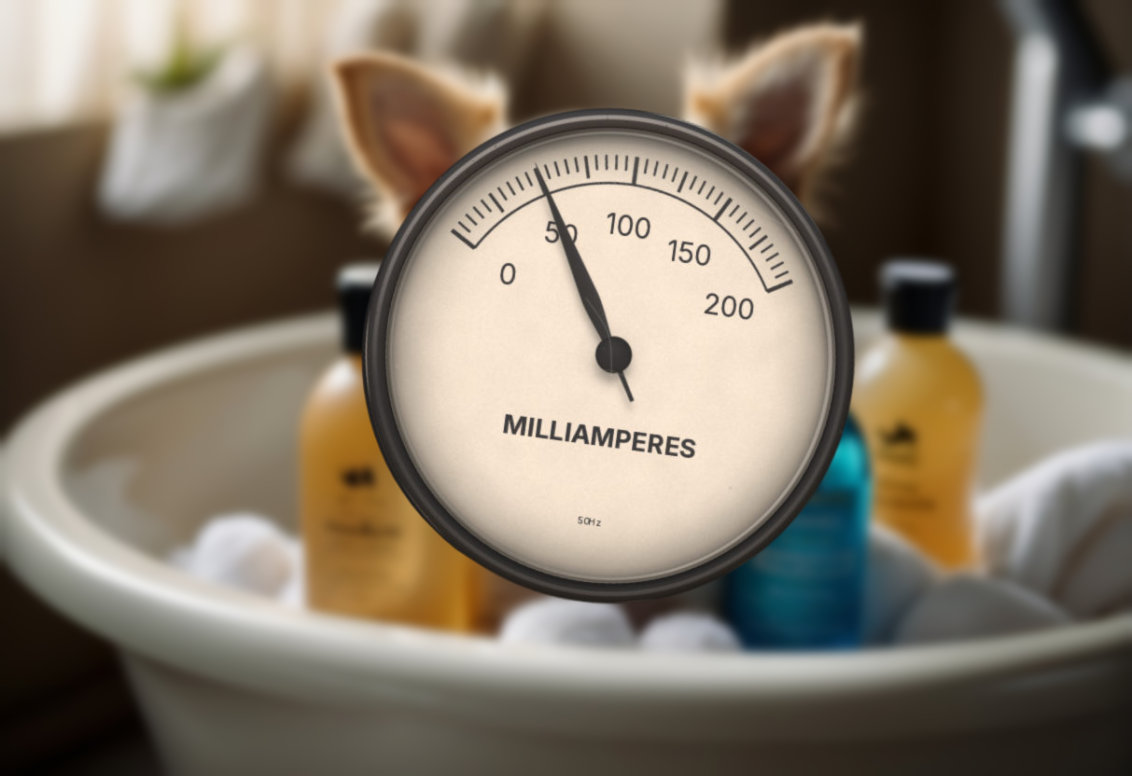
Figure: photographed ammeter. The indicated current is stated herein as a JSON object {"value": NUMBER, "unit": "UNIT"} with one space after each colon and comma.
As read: {"value": 50, "unit": "mA"}
